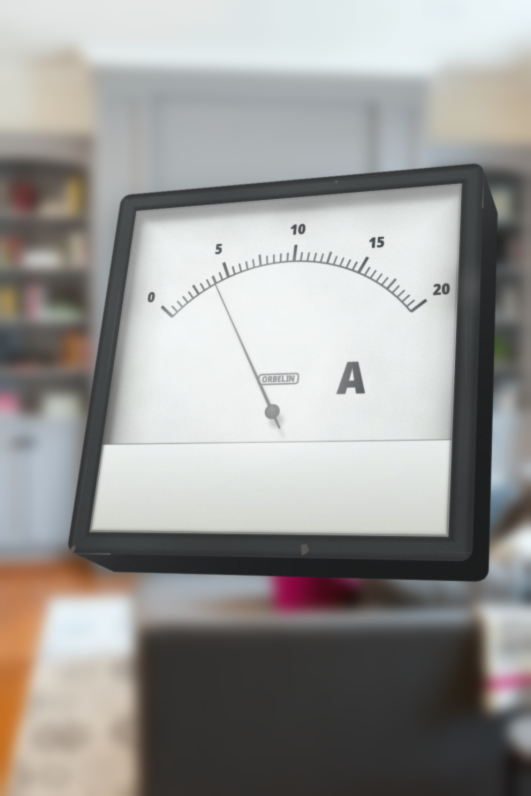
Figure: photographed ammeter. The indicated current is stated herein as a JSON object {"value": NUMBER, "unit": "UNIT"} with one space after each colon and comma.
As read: {"value": 4, "unit": "A"}
